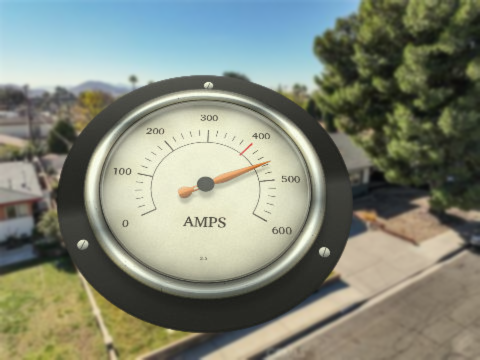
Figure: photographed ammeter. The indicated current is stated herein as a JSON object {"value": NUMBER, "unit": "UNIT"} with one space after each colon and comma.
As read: {"value": 460, "unit": "A"}
